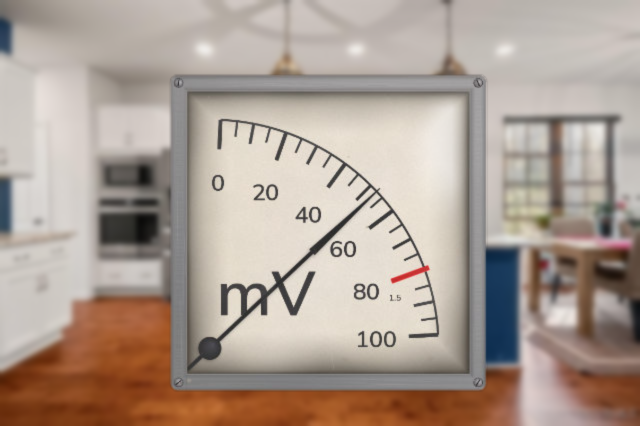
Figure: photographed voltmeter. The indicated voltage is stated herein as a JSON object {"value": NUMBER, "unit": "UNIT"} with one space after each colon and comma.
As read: {"value": 52.5, "unit": "mV"}
